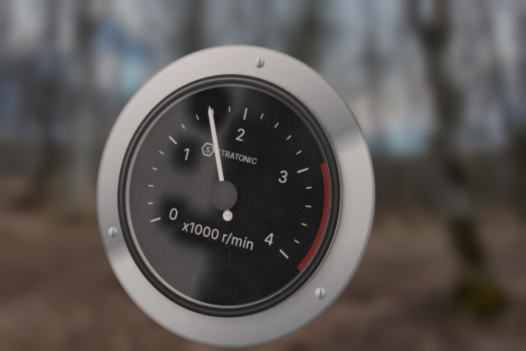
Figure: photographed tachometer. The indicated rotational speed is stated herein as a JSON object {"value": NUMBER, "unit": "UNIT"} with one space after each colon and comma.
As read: {"value": 1600, "unit": "rpm"}
